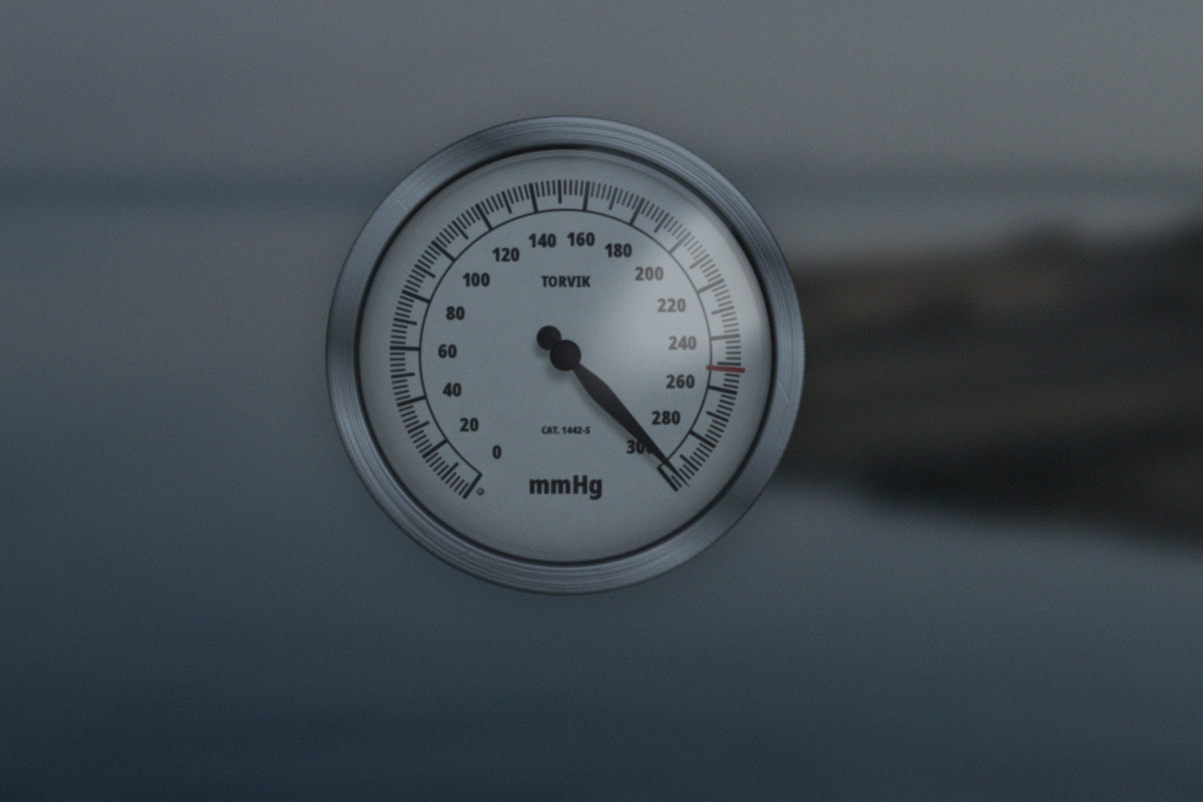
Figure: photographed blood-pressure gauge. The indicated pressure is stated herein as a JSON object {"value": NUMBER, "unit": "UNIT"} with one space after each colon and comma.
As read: {"value": 296, "unit": "mmHg"}
